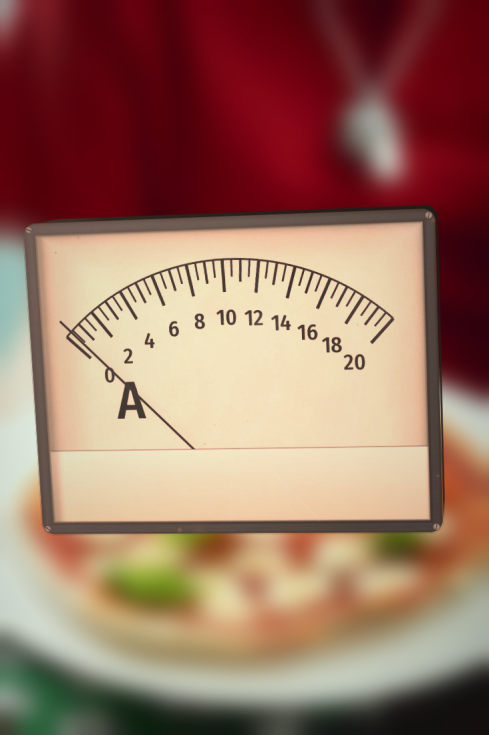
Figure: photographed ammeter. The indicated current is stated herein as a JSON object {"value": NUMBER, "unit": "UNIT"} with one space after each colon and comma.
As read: {"value": 0.5, "unit": "A"}
